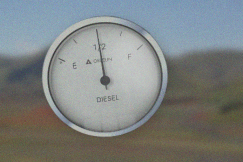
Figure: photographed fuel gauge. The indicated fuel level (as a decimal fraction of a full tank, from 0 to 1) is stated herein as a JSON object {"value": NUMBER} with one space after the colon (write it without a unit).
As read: {"value": 0.5}
